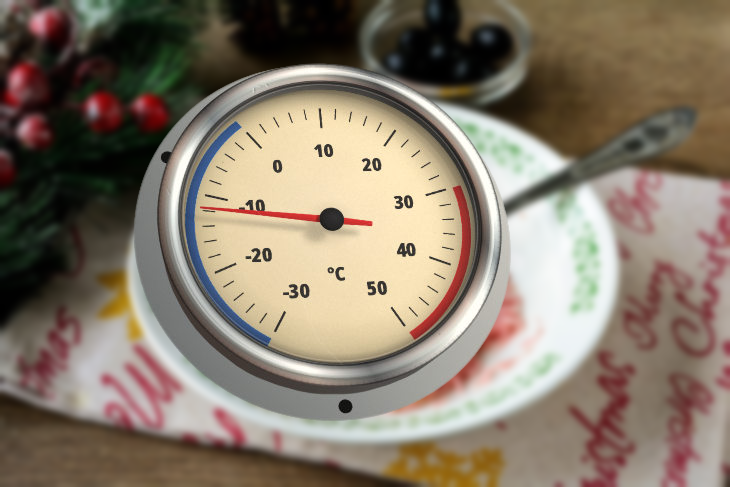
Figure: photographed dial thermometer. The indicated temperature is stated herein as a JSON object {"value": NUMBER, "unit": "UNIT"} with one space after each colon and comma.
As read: {"value": -12, "unit": "°C"}
